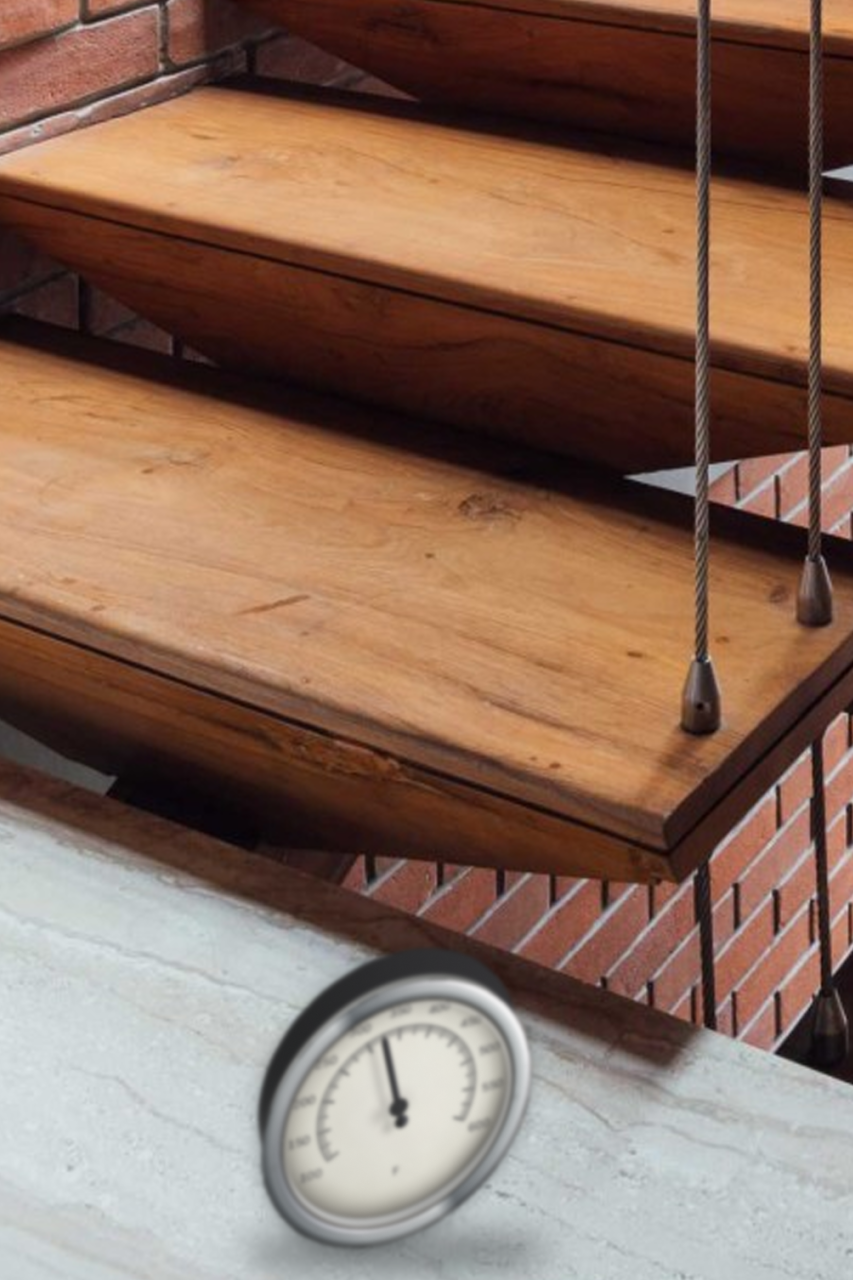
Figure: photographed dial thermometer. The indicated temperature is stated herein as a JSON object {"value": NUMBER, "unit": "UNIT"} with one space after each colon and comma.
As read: {"value": 325, "unit": "°F"}
